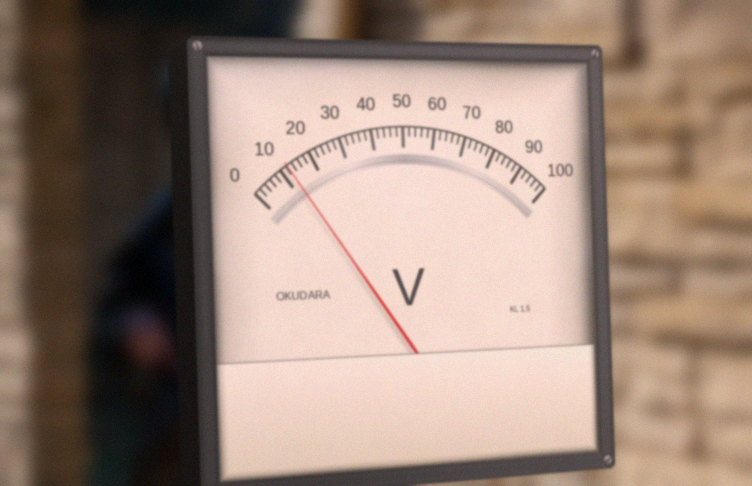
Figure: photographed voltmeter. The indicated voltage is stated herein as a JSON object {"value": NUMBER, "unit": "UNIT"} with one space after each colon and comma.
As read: {"value": 12, "unit": "V"}
